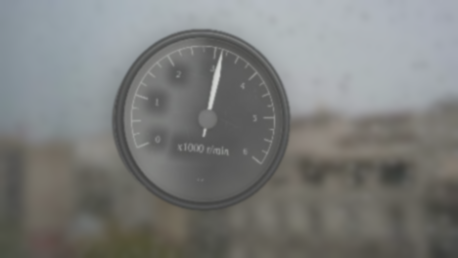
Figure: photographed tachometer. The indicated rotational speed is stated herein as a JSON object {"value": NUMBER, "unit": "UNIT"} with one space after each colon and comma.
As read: {"value": 3125, "unit": "rpm"}
